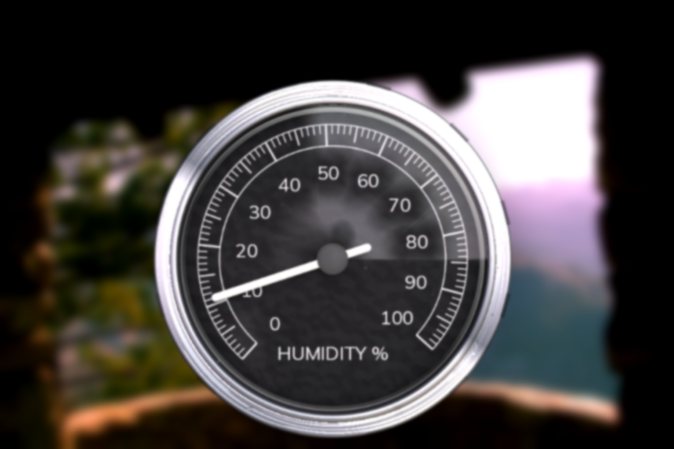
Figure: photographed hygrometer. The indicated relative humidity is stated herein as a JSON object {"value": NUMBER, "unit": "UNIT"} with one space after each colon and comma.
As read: {"value": 11, "unit": "%"}
